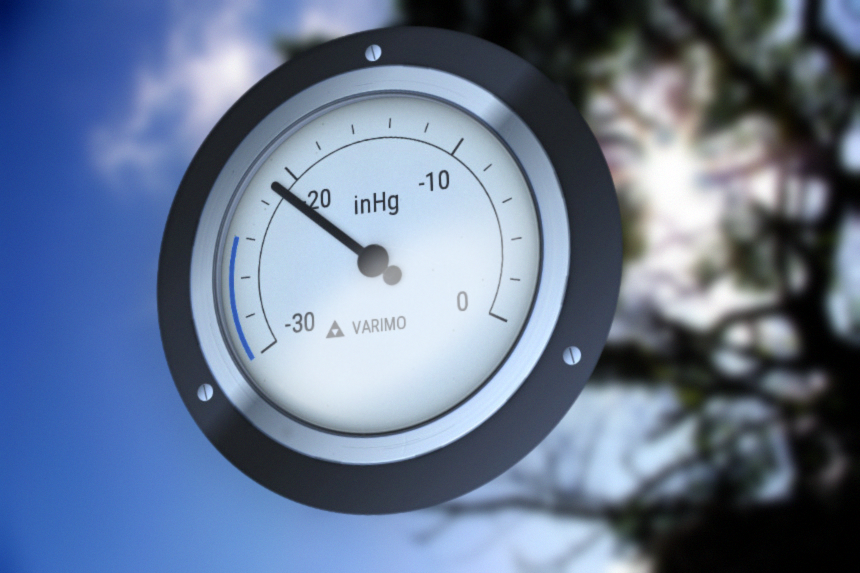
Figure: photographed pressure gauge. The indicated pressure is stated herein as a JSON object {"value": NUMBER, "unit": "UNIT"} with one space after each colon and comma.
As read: {"value": -21, "unit": "inHg"}
